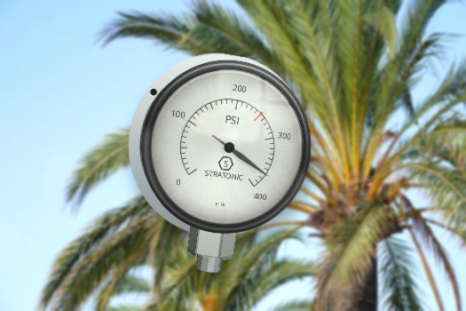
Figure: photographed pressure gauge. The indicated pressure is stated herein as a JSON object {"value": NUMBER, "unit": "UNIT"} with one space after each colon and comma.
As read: {"value": 370, "unit": "psi"}
